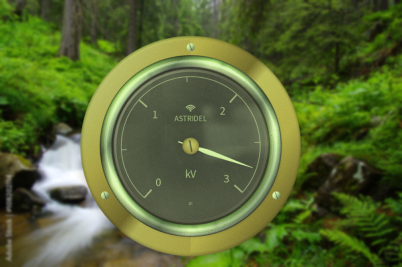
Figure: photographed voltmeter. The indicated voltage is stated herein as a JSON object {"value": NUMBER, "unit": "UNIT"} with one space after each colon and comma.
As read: {"value": 2.75, "unit": "kV"}
